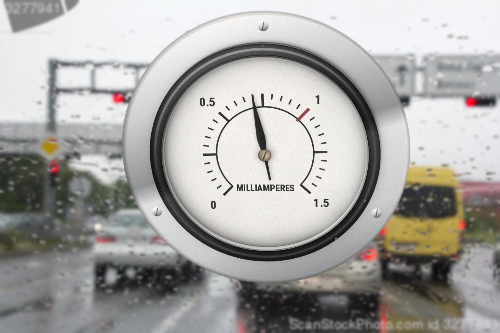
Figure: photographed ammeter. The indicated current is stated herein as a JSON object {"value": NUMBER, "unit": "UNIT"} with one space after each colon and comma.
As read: {"value": 0.7, "unit": "mA"}
